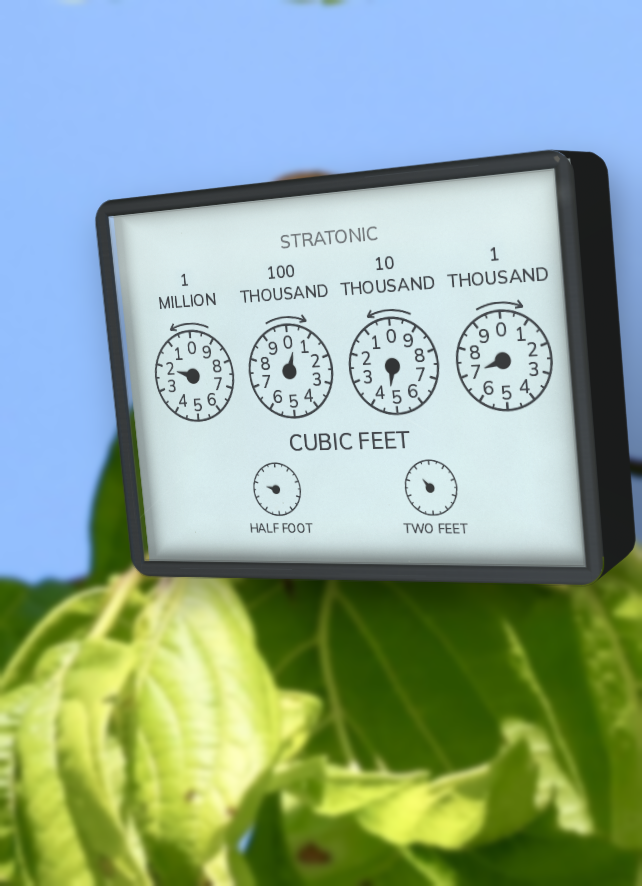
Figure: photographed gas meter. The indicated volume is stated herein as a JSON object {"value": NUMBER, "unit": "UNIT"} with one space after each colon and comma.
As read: {"value": 204700, "unit": "ft³"}
